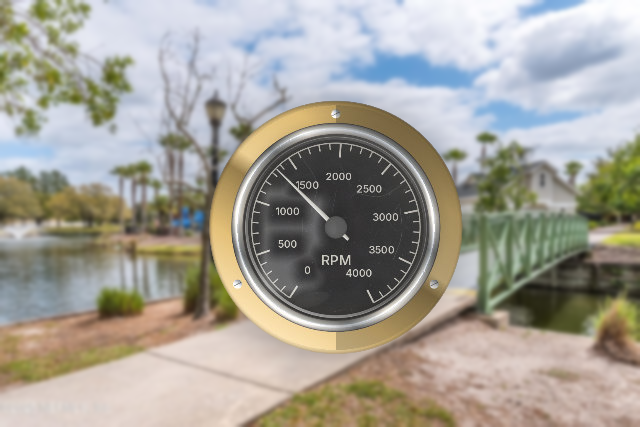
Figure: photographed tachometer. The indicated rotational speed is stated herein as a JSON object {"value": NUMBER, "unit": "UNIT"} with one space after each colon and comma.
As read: {"value": 1350, "unit": "rpm"}
